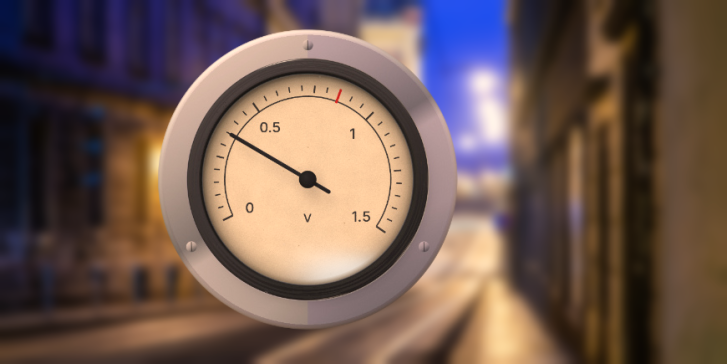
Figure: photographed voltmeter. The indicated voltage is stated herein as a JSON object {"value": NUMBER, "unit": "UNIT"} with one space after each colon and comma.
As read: {"value": 0.35, "unit": "V"}
